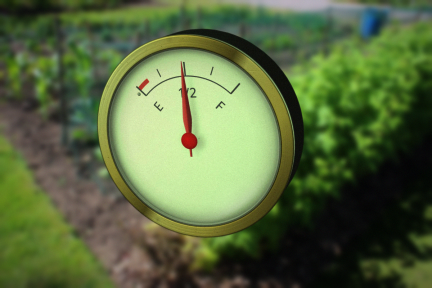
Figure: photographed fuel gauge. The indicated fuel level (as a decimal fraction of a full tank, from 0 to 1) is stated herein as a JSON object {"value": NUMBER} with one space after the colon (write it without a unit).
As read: {"value": 0.5}
